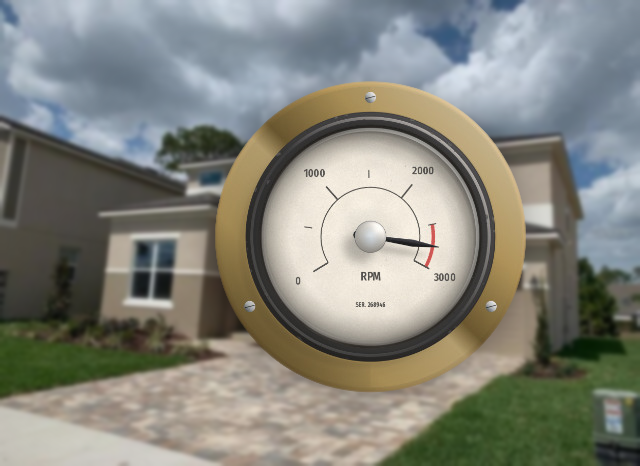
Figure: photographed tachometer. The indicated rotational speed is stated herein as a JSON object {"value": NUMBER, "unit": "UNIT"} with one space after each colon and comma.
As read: {"value": 2750, "unit": "rpm"}
